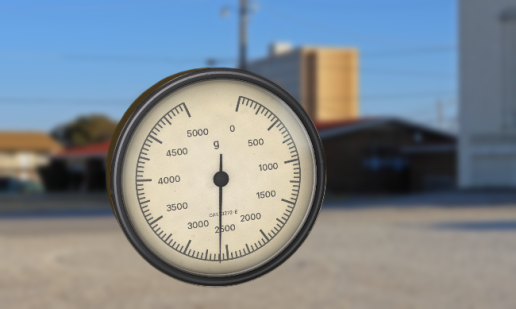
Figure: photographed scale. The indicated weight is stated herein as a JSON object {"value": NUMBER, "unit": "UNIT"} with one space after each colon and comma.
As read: {"value": 2600, "unit": "g"}
